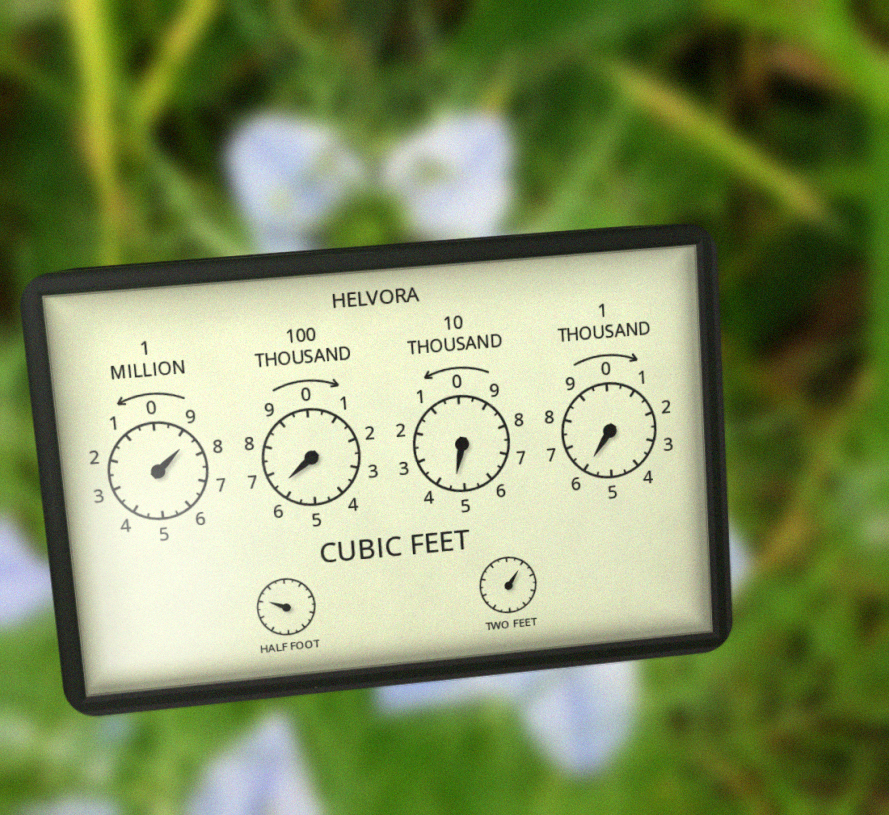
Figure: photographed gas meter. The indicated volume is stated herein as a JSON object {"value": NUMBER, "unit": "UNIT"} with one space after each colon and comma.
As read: {"value": 864600, "unit": "ft³"}
